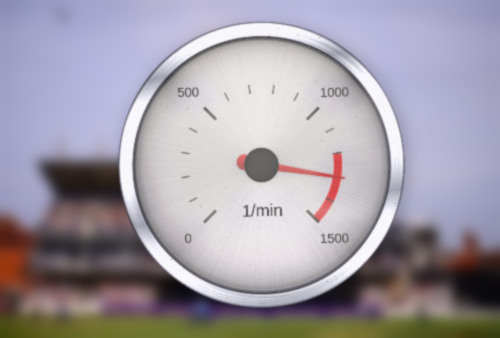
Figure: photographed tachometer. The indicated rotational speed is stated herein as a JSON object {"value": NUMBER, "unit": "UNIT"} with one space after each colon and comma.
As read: {"value": 1300, "unit": "rpm"}
